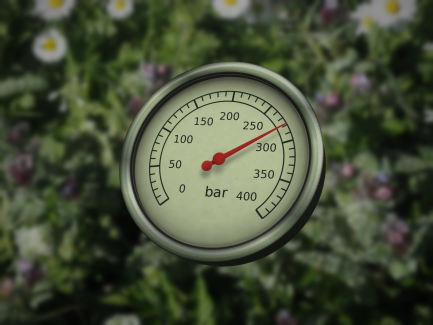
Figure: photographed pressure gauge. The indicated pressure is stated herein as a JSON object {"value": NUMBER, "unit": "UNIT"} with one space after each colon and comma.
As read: {"value": 280, "unit": "bar"}
